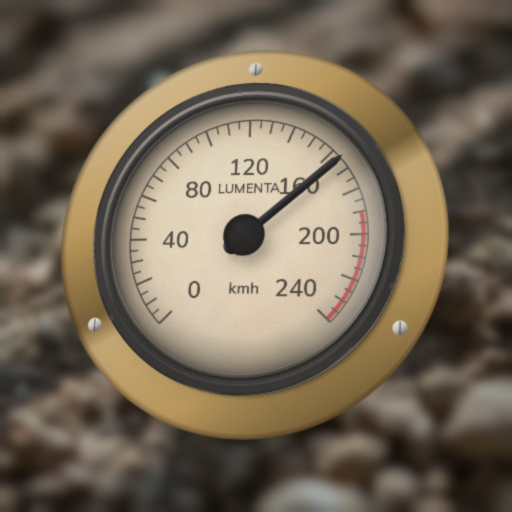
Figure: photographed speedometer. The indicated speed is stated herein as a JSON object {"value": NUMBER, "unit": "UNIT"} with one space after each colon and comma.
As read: {"value": 165, "unit": "km/h"}
